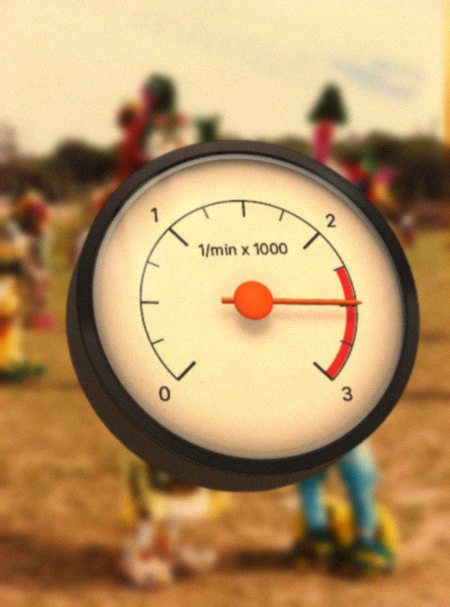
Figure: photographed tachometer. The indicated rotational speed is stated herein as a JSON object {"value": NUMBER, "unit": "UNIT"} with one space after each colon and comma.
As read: {"value": 2500, "unit": "rpm"}
